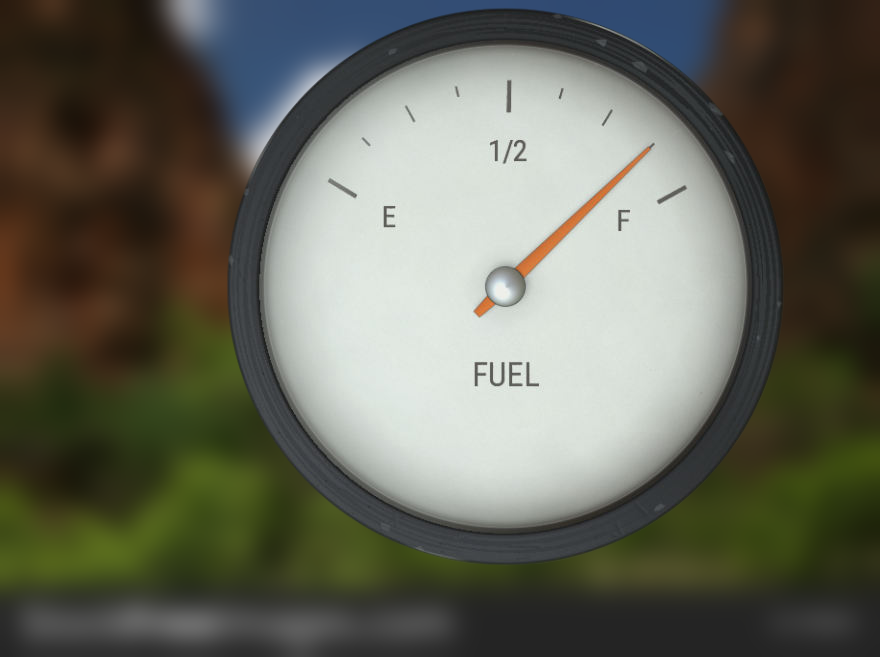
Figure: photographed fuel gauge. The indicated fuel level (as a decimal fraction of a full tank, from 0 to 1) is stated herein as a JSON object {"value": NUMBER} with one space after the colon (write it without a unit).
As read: {"value": 0.875}
